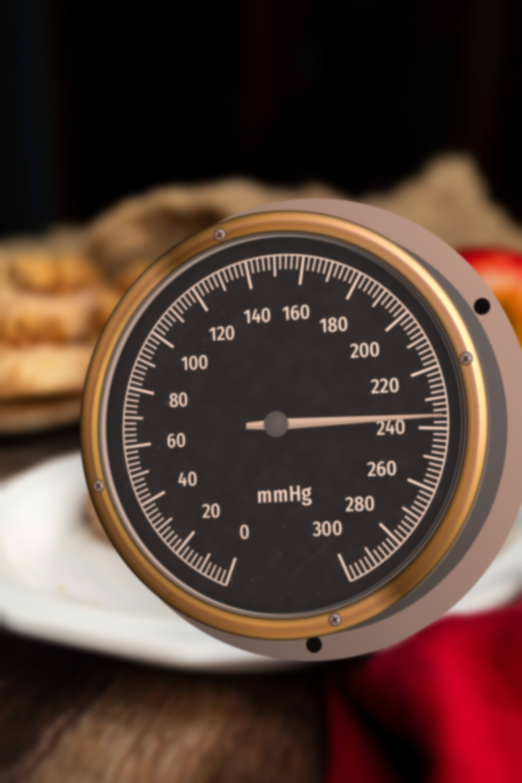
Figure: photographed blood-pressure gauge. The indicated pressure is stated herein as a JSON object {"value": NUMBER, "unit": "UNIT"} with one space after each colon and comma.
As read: {"value": 236, "unit": "mmHg"}
